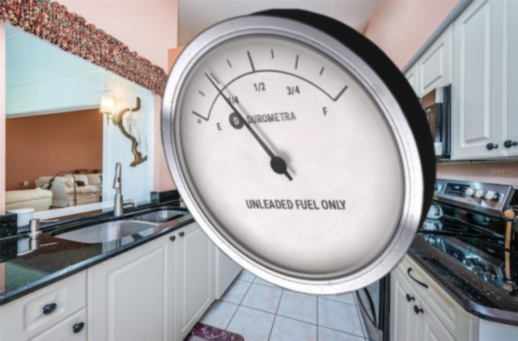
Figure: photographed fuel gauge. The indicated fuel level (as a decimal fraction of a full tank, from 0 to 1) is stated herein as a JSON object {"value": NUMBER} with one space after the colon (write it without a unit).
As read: {"value": 0.25}
